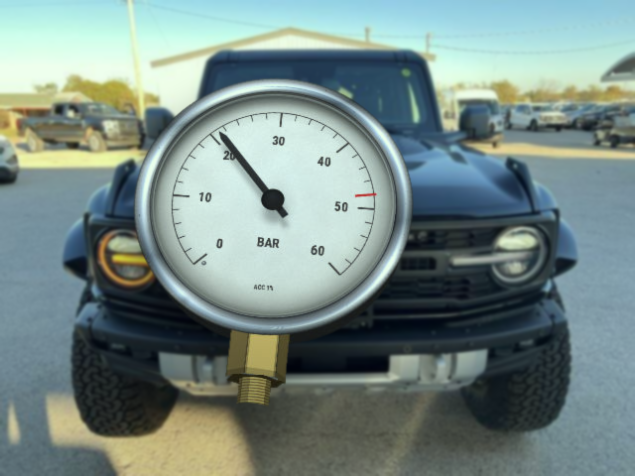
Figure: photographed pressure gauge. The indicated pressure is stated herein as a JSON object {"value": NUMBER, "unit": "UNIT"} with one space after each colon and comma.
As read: {"value": 21, "unit": "bar"}
